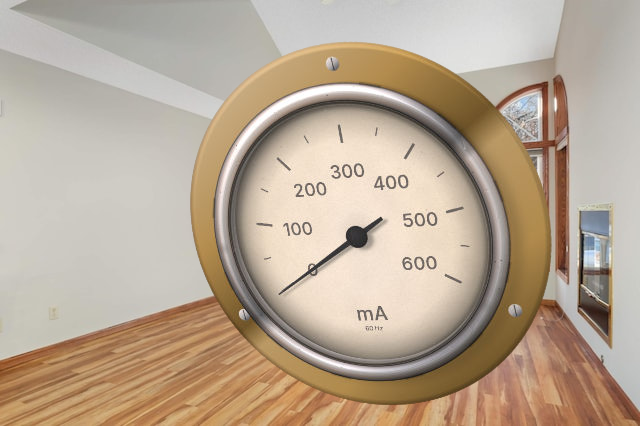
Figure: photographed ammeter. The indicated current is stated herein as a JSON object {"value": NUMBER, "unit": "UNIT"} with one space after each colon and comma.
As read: {"value": 0, "unit": "mA"}
